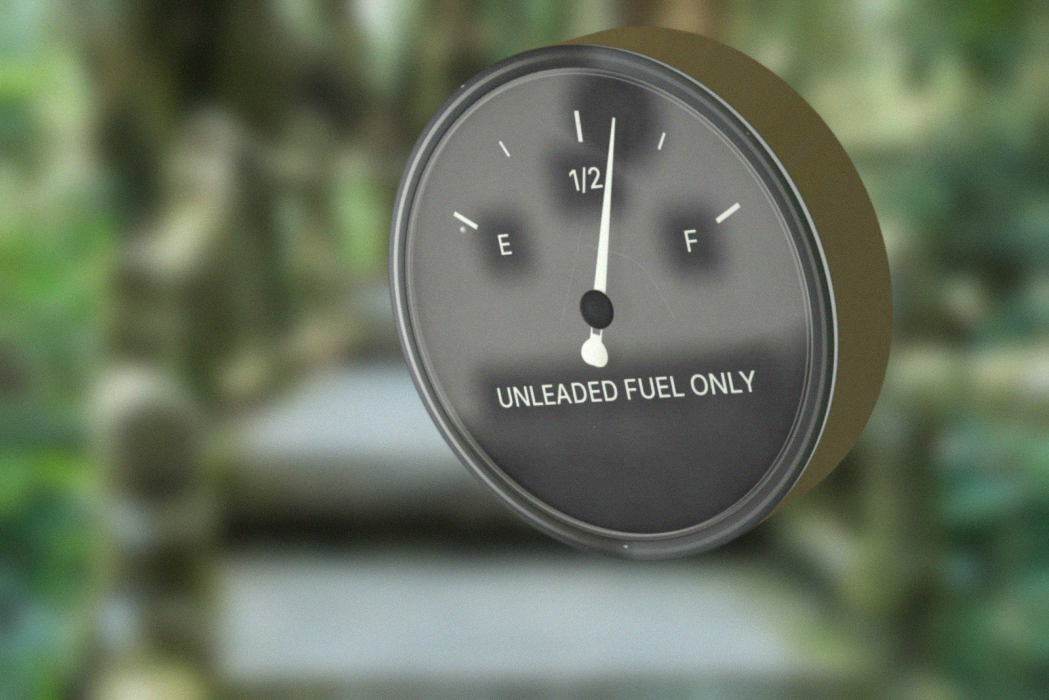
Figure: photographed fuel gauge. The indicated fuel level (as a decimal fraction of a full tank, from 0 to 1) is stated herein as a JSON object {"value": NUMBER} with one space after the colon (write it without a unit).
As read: {"value": 0.625}
